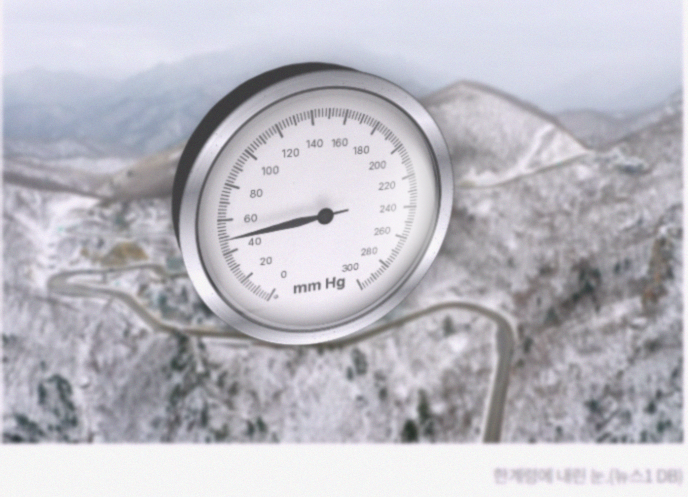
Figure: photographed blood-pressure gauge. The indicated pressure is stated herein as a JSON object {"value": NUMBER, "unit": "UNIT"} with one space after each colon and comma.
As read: {"value": 50, "unit": "mmHg"}
